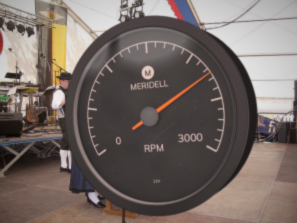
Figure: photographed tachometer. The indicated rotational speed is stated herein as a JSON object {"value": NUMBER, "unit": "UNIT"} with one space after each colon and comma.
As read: {"value": 2250, "unit": "rpm"}
